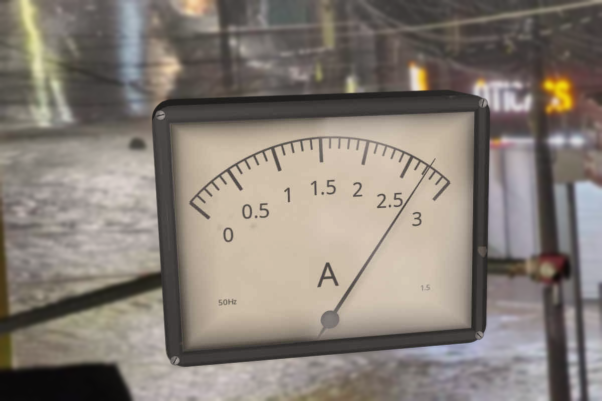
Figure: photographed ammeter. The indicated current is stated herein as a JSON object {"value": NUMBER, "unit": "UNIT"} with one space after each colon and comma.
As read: {"value": 2.7, "unit": "A"}
